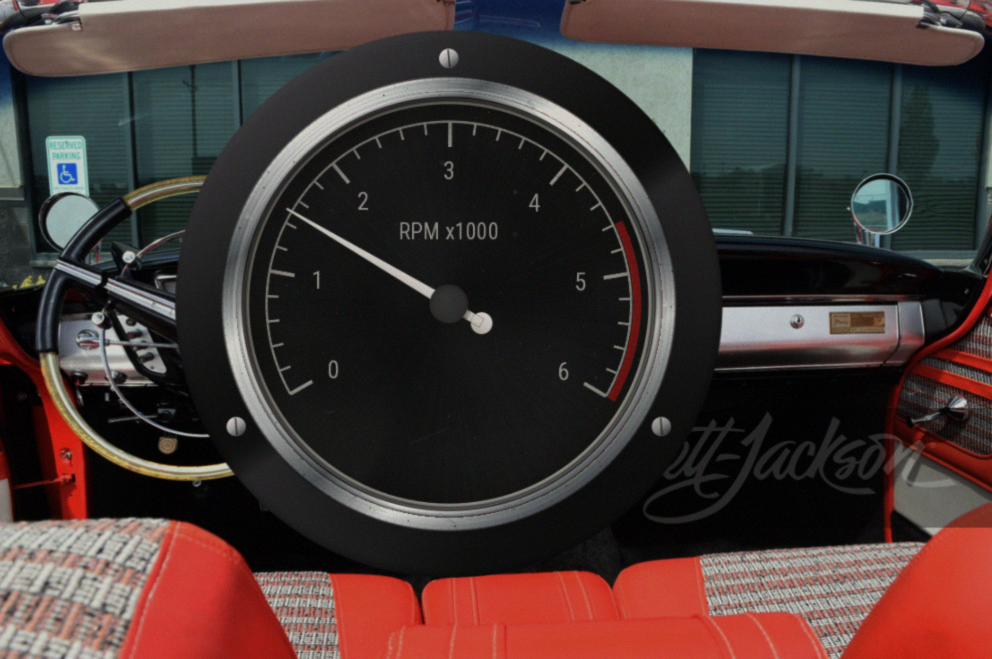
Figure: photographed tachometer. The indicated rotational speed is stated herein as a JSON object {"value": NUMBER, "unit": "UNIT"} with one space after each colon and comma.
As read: {"value": 1500, "unit": "rpm"}
